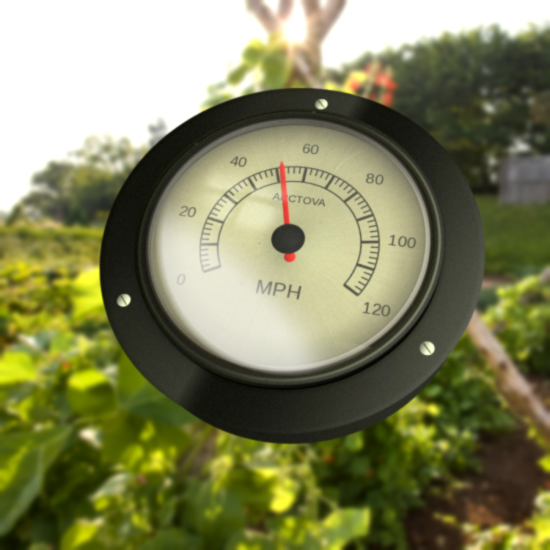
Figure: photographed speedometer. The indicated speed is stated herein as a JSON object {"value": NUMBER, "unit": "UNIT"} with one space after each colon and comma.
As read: {"value": 52, "unit": "mph"}
